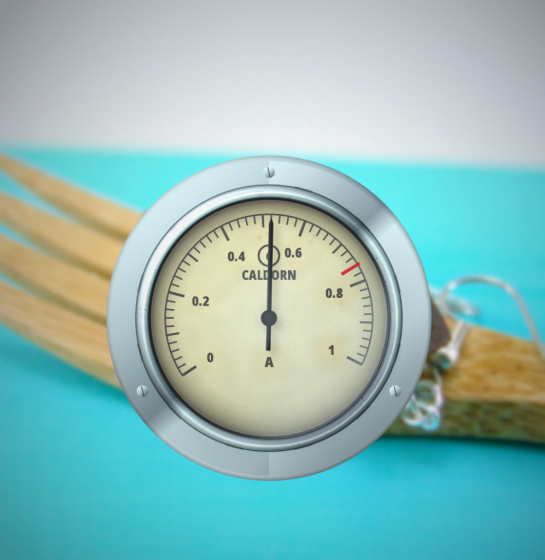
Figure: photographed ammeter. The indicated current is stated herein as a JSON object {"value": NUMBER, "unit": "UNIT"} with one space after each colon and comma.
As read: {"value": 0.52, "unit": "A"}
